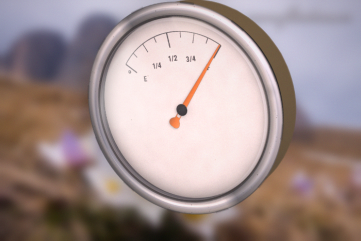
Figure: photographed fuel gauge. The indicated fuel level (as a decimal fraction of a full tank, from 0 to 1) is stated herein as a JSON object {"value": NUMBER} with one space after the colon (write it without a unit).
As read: {"value": 1}
